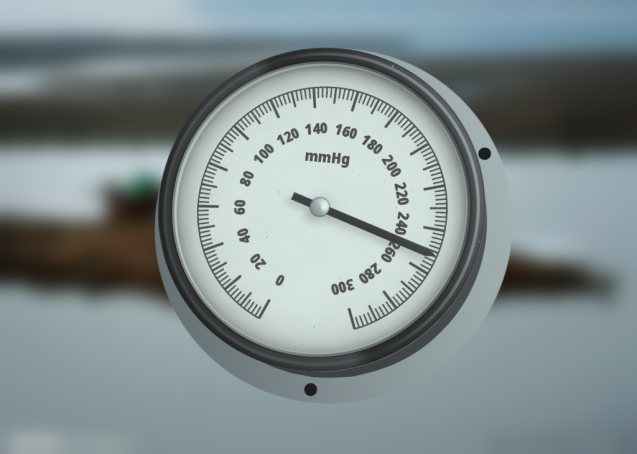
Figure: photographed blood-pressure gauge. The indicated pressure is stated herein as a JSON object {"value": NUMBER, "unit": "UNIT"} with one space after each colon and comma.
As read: {"value": 252, "unit": "mmHg"}
